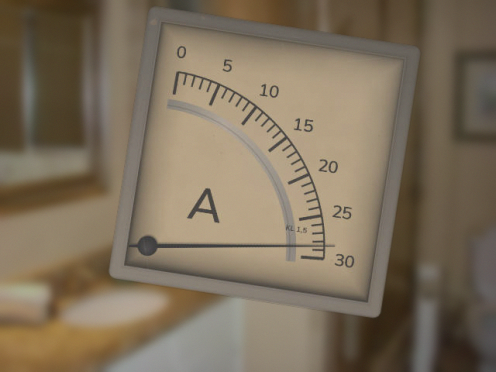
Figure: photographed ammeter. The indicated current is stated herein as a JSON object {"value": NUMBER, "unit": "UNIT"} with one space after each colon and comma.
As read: {"value": 28.5, "unit": "A"}
